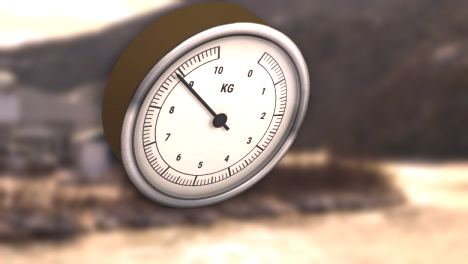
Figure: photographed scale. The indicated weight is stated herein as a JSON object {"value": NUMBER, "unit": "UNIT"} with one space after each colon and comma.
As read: {"value": 8.9, "unit": "kg"}
